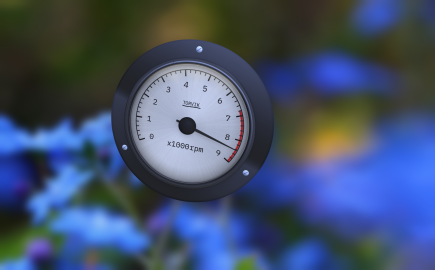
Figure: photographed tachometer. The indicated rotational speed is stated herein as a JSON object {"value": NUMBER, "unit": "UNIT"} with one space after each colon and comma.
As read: {"value": 8400, "unit": "rpm"}
